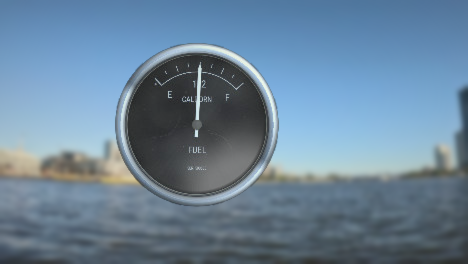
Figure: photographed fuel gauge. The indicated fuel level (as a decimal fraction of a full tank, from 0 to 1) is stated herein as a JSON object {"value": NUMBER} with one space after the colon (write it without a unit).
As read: {"value": 0.5}
